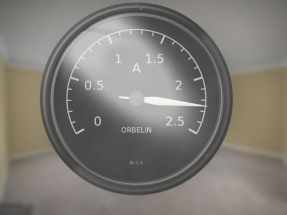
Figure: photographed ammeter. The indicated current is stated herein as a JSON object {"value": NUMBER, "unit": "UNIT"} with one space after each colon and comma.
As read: {"value": 2.25, "unit": "A"}
